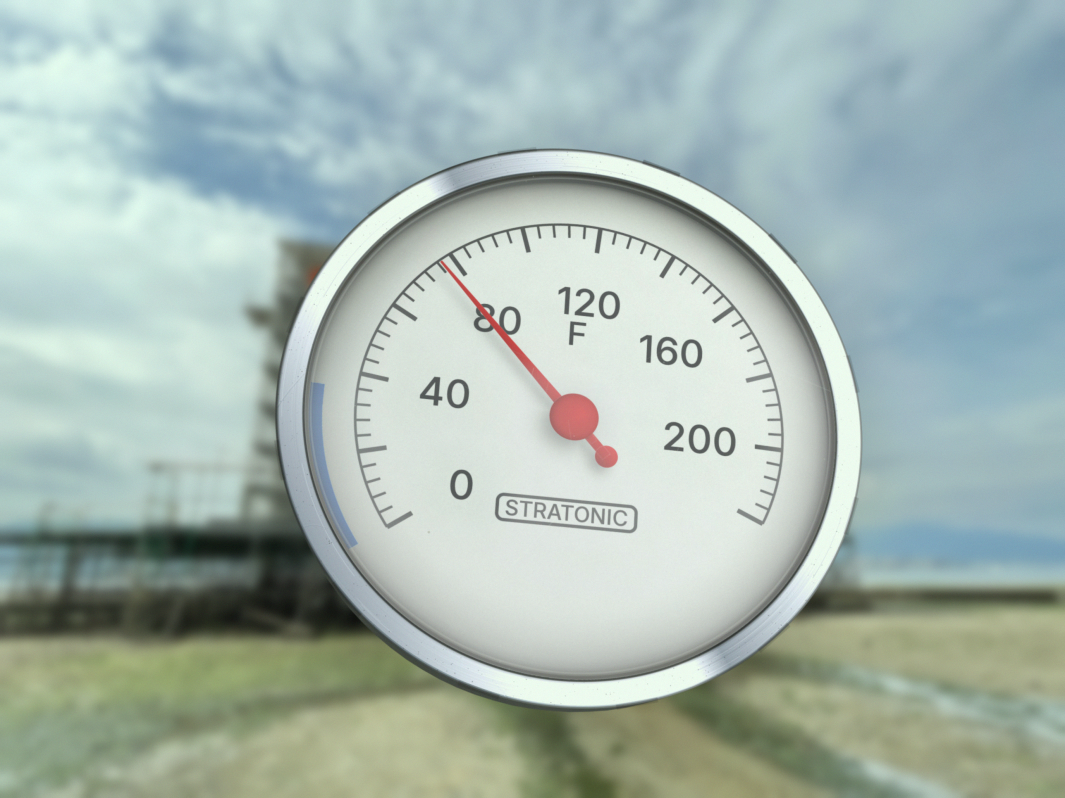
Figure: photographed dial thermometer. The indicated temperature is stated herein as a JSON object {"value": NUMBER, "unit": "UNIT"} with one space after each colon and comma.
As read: {"value": 76, "unit": "°F"}
